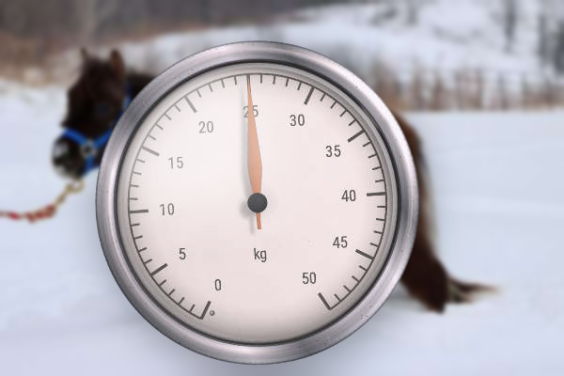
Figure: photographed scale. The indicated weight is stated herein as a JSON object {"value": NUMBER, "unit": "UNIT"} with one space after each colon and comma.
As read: {"value": 25, "unit": "kg"}
